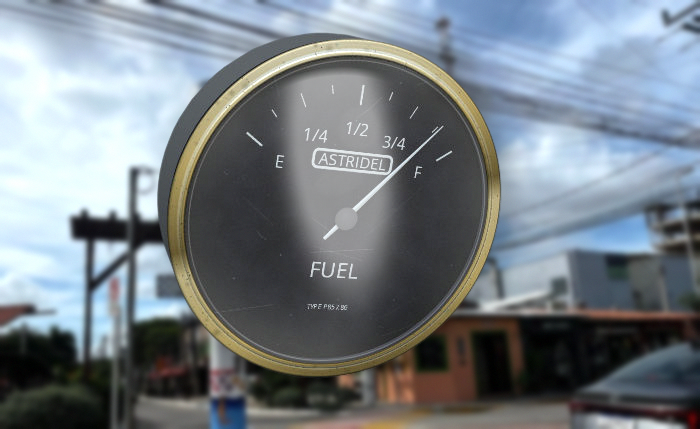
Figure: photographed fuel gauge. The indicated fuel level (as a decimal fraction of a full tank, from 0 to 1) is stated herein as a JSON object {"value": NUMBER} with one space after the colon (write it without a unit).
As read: {"value": 0.875}
